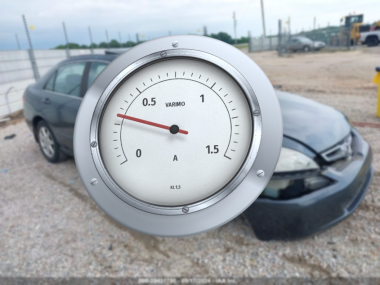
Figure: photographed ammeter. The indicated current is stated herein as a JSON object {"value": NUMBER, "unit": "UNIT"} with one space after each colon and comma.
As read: {"value": 0.3, "unit": "A"}
